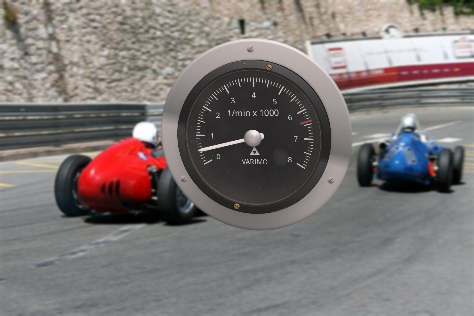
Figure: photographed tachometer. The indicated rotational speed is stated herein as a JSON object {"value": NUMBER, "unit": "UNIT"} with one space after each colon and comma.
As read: {"value": 500, "unit": "rpm"}
